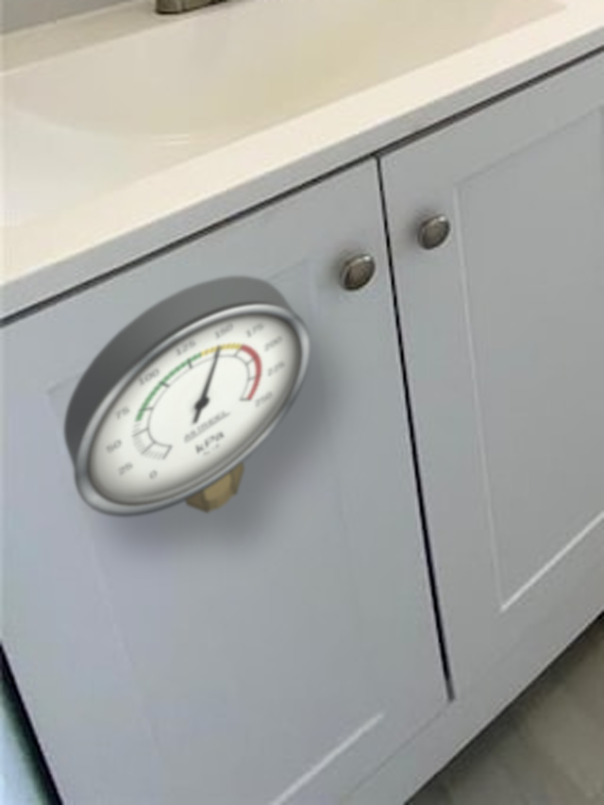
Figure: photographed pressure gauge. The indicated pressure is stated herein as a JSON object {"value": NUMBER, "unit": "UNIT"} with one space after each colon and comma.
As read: {"value": 150, "unit": "kPa"}
